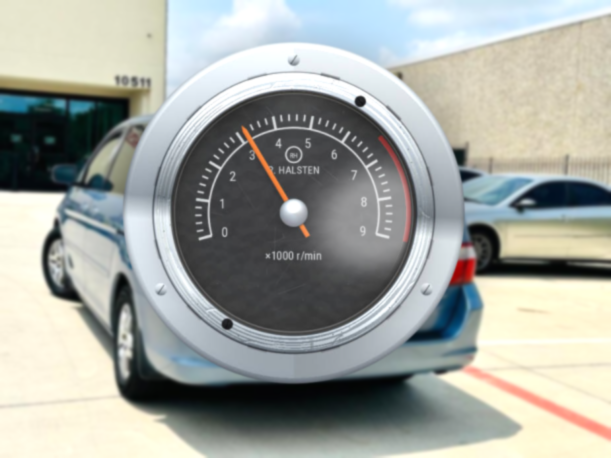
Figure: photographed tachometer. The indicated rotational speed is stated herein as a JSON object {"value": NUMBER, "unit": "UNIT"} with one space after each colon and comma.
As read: {"value": 3200, "unit": "rpm"}
